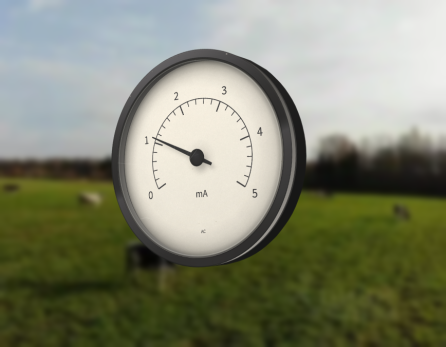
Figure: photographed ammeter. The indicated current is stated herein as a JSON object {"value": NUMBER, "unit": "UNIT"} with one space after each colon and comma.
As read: {"value": 1.1, "unit": "mA"}
